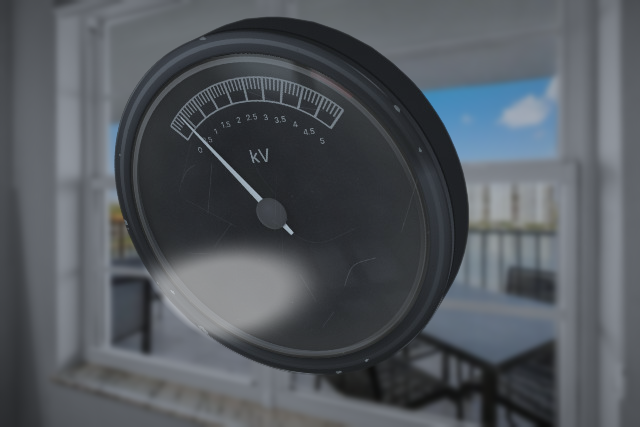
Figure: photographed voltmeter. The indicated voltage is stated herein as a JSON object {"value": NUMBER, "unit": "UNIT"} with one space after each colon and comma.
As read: {"value": 0.5, "unit": "kV"}
